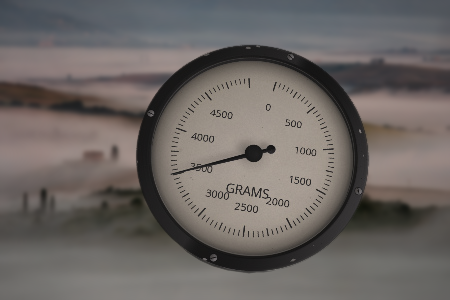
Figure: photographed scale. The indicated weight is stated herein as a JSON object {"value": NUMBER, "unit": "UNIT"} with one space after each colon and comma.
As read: {"value": 3500, "unit": "g"}
